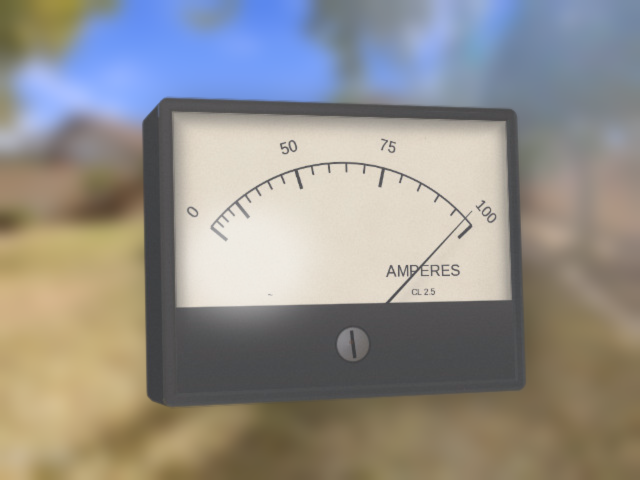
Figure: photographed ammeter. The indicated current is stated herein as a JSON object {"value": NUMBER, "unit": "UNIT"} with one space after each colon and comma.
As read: {"value": 97.5, "unit": "A"}
